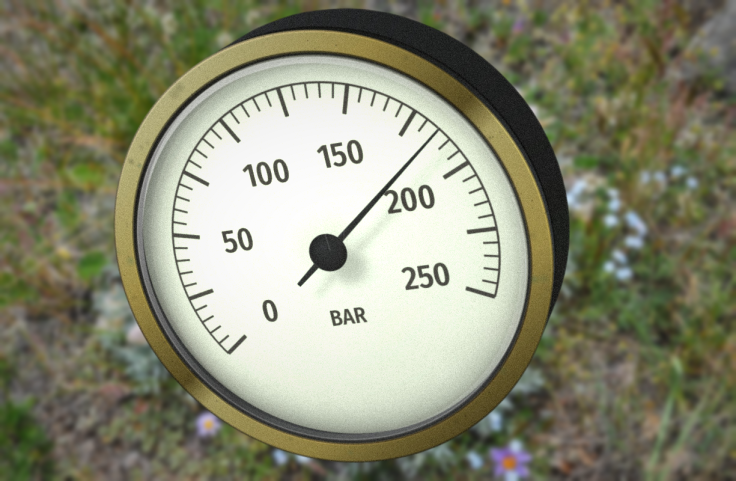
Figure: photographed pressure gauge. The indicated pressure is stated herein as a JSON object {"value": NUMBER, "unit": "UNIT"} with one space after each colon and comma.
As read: {"value": 185, "unit": "bar"}
